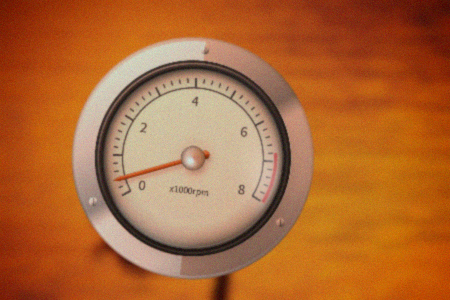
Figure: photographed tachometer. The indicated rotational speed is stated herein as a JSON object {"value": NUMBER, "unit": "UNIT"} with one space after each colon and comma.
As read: {"value": 400, "unit": "rpm"}
